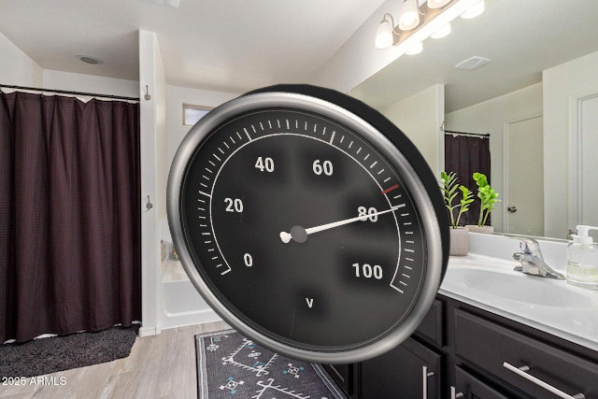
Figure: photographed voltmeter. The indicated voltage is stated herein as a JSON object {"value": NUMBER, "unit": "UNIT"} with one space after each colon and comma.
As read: {"value": 80, "unit": "V"}
